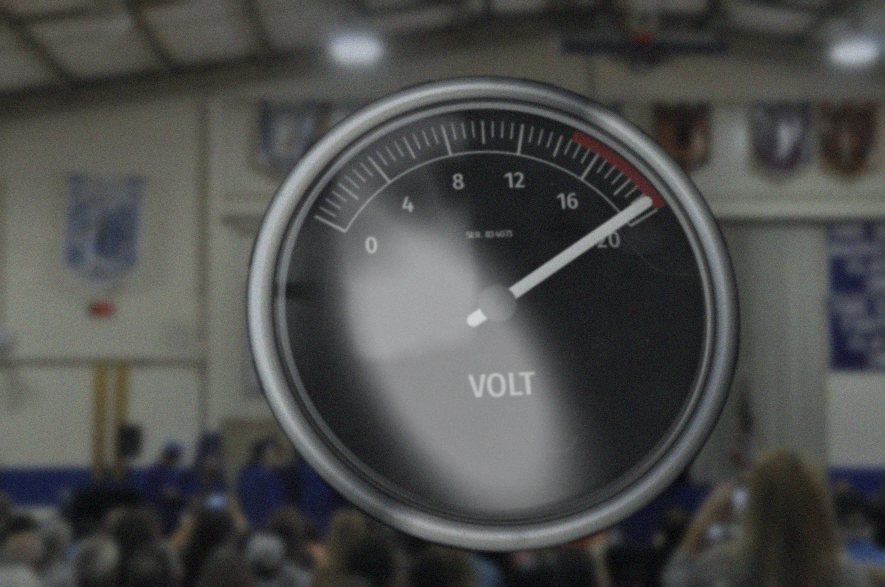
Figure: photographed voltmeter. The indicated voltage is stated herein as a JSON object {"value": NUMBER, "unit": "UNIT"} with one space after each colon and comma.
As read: {"value": 19.5, "unit": "V"}
